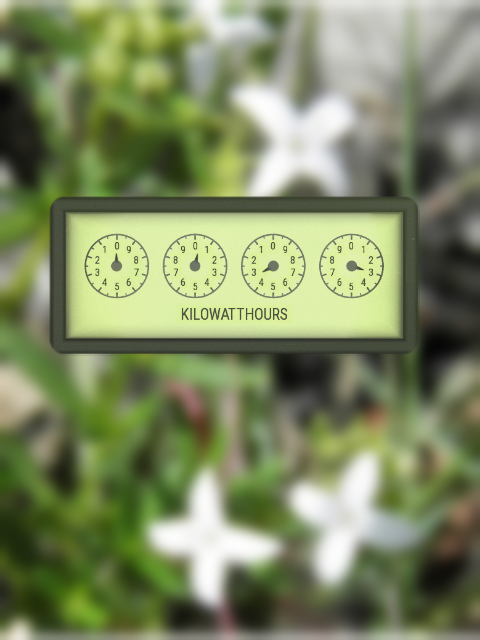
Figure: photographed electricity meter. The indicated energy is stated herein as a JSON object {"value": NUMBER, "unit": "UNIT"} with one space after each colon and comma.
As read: {"value": 33, "unit": "kWh"}
